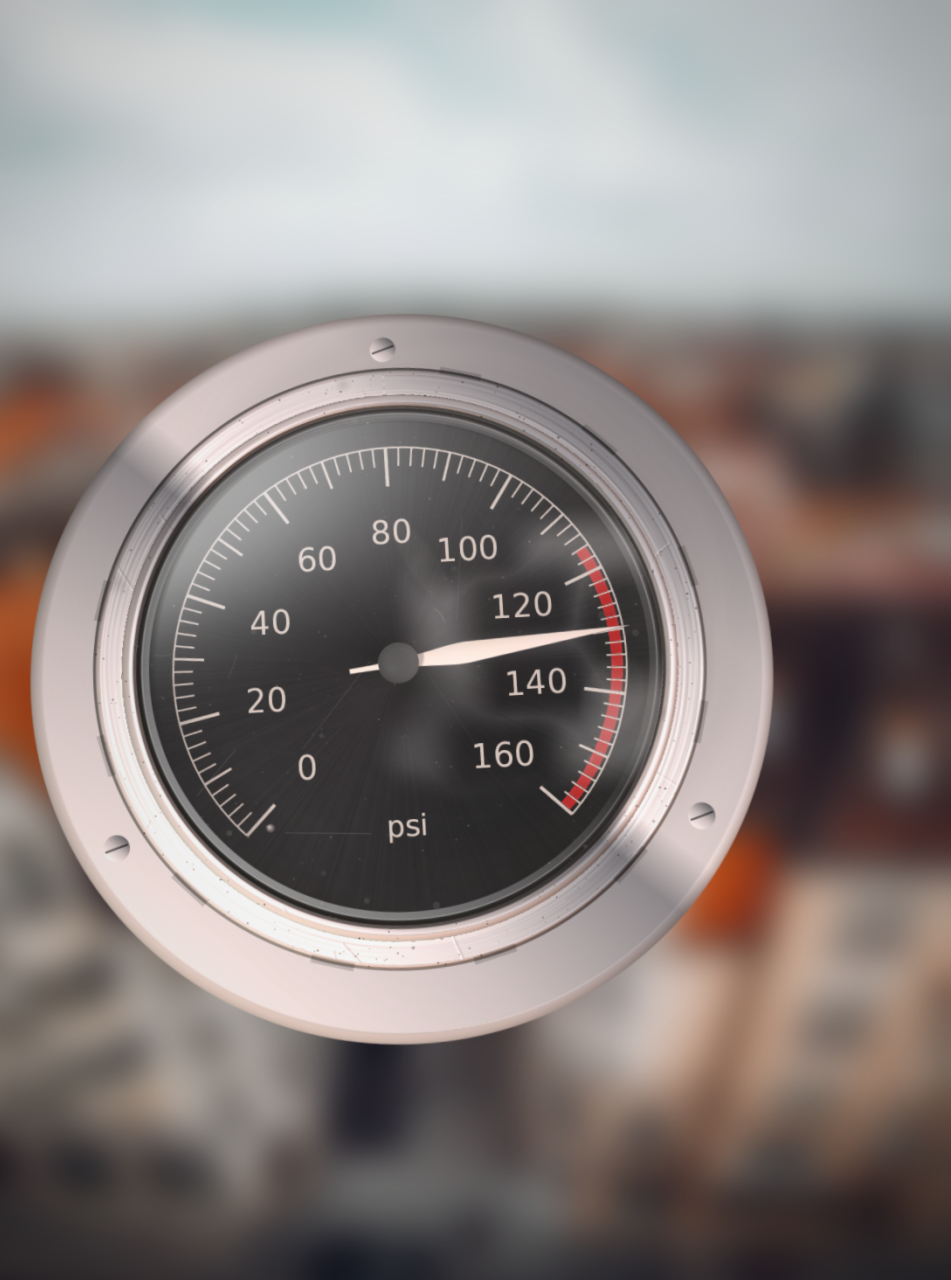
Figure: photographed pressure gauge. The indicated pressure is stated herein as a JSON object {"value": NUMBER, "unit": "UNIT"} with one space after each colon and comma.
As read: {"value": 130, "unit": "psi"}
